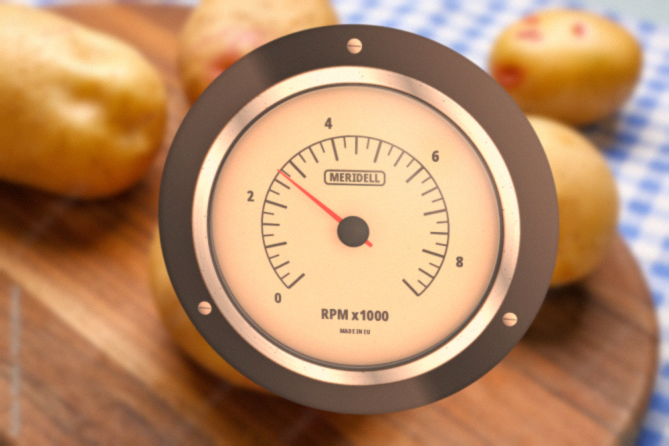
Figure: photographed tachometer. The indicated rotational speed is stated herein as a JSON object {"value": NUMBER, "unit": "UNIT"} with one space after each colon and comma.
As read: {"value": 2750, "unit": "rpm"}
